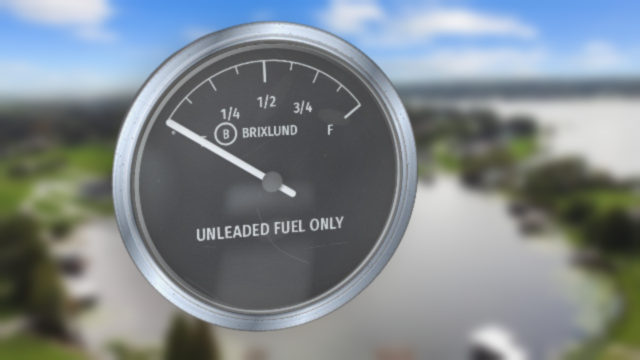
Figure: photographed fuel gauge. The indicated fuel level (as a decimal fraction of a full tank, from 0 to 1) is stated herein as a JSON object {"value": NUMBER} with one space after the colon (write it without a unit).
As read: {"value": 0}
